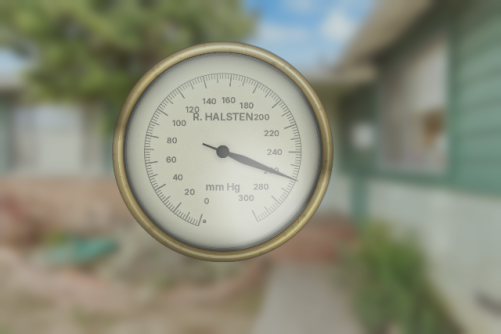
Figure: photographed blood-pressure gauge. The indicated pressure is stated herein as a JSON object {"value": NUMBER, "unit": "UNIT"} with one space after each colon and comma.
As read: {"value": 260, "unit": "mmHg"}
